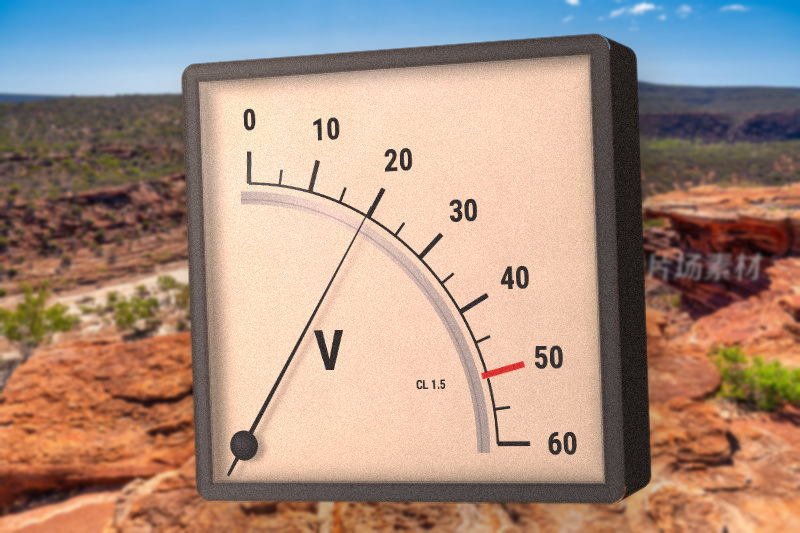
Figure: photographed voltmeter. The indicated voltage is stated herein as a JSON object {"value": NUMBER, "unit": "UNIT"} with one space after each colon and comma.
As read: {"value": 20, "unit": "V"}
